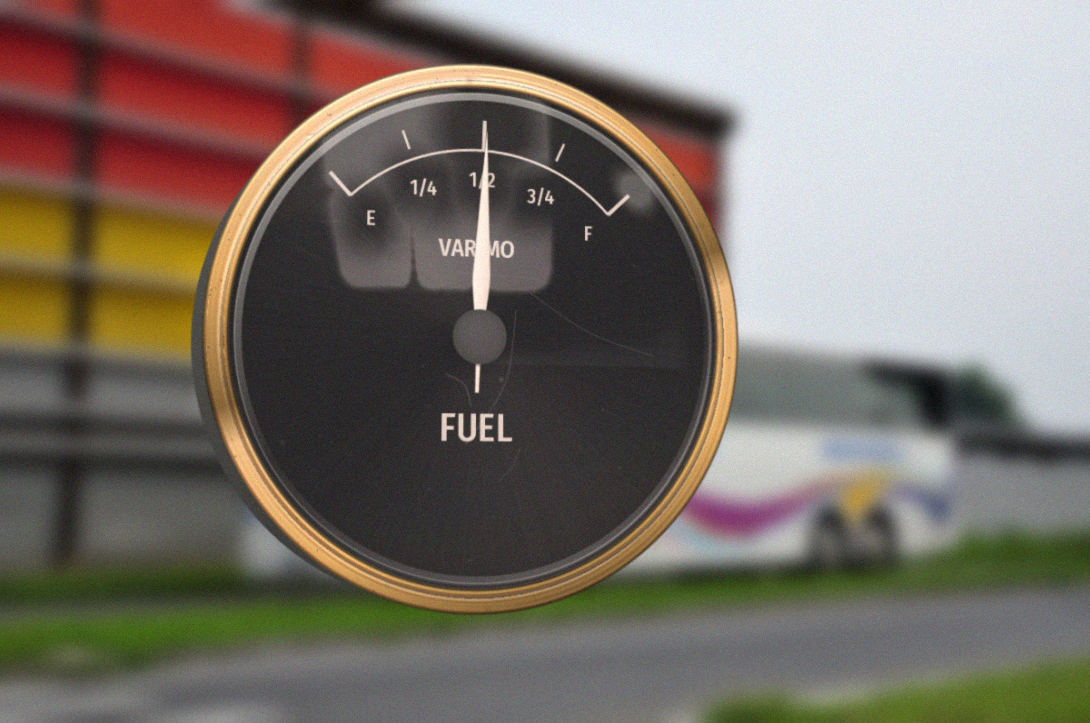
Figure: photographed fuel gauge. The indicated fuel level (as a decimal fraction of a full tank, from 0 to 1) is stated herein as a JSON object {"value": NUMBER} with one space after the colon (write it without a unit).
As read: {"value": 0.5}
